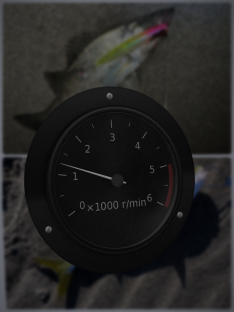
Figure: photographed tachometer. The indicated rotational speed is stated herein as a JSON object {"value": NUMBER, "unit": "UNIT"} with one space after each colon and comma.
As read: {"value": 1250, "unit": "rpm"}
